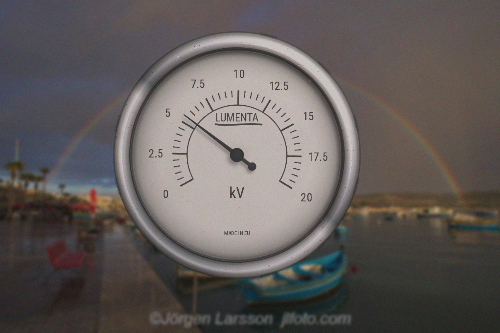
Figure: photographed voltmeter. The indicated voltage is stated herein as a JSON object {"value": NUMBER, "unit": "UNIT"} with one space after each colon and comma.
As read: {"value": 5.5, "unit": "kV"}
